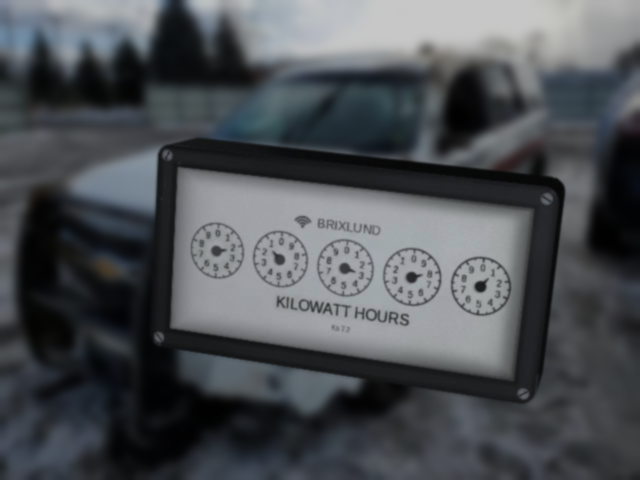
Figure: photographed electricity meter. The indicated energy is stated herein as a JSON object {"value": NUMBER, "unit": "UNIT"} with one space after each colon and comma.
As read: {"value": 21281, "unit": "kWh"}
